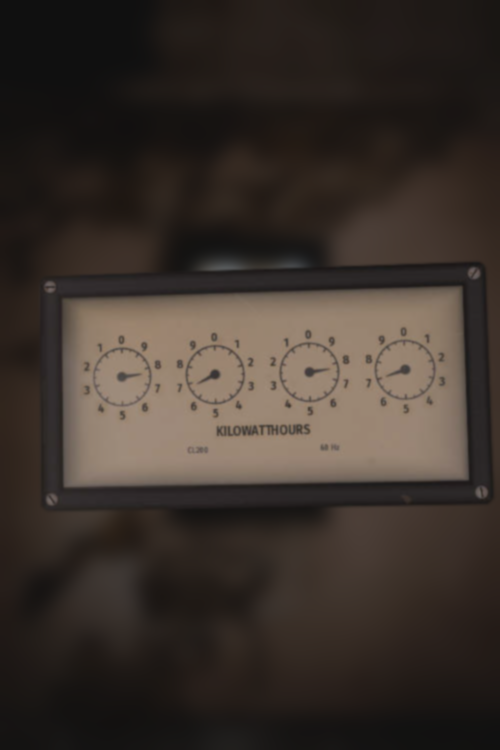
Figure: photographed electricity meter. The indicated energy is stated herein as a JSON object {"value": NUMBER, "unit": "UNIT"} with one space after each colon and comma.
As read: {"value": 7677, "unit": "kWh"}
